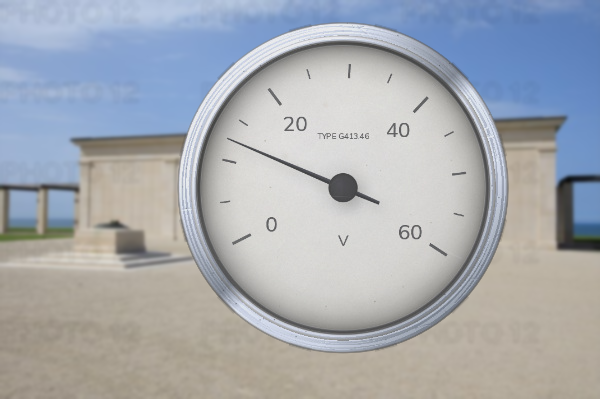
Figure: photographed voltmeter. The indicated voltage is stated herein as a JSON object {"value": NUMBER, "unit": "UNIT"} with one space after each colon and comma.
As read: {"value": 12.5, "unit": "V"}
